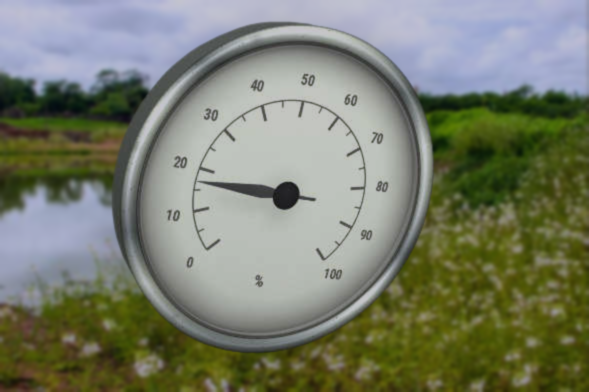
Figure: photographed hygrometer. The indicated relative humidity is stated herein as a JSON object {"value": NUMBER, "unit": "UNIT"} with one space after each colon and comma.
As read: {"value": 17.5, "unit": "%"}
